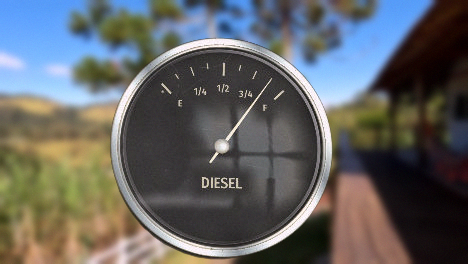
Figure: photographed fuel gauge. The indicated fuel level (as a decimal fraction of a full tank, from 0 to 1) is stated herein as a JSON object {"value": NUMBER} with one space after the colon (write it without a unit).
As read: {"value": 0.875}
